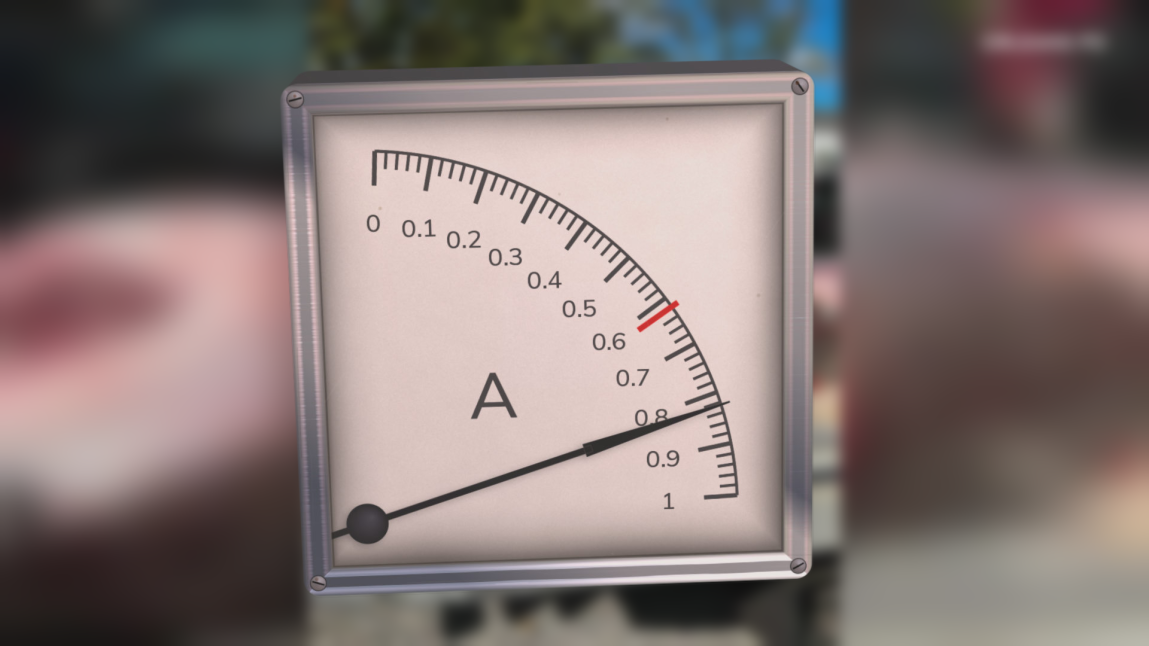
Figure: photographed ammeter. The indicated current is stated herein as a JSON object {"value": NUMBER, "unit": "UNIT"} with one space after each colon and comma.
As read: {"value": 0.82, "unit": "A"}
